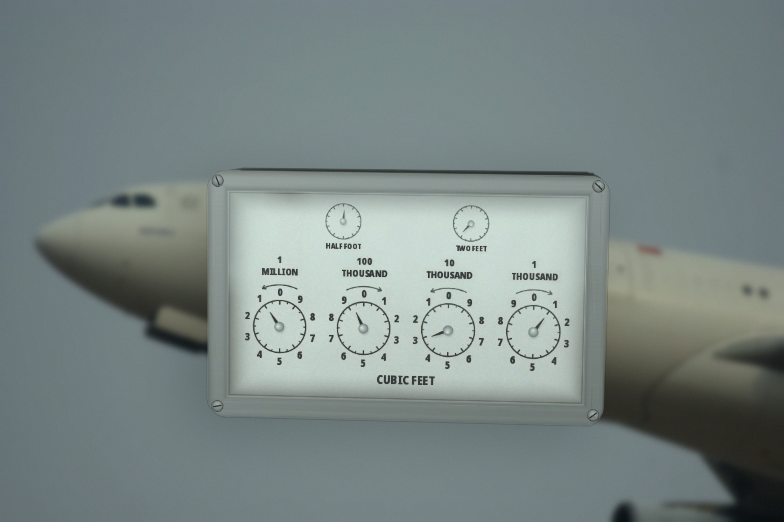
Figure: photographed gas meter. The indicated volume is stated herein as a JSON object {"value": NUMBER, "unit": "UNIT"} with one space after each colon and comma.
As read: {"value": 93100, "unit": "ft³"}
